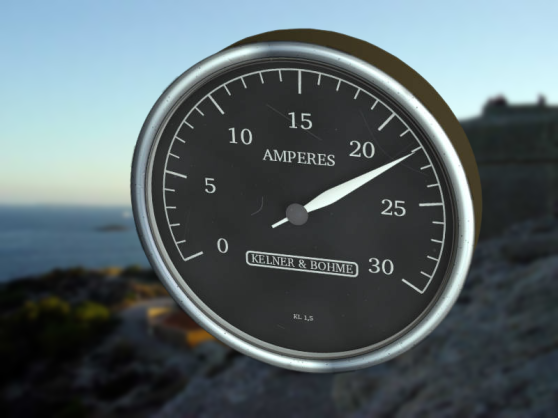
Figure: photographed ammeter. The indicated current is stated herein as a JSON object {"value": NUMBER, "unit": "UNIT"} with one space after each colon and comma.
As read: {"value": 22, "unit": "A"}
